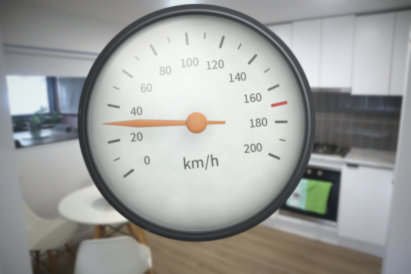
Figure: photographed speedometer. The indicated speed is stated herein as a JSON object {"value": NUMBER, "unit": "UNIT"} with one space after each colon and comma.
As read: {"value": 30, "unit": "km/h"}
